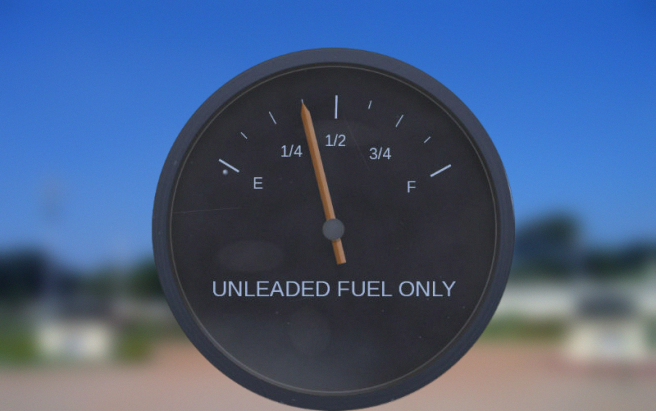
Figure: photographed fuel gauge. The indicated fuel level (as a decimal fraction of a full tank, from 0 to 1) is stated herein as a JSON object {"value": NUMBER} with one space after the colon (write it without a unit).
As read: {"value": 0.375}
